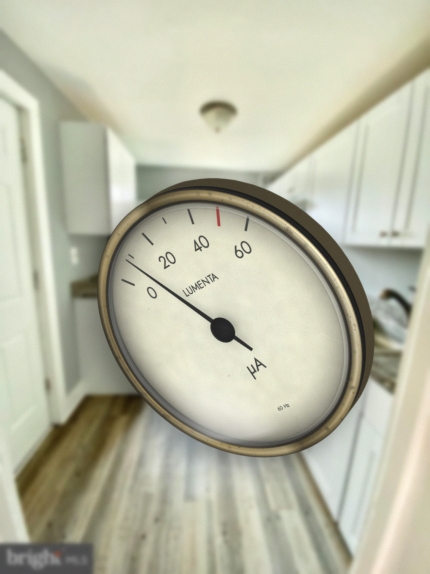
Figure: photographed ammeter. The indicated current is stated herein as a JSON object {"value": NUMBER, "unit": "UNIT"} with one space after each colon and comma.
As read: {"value": 10, "unit": "µA"}
